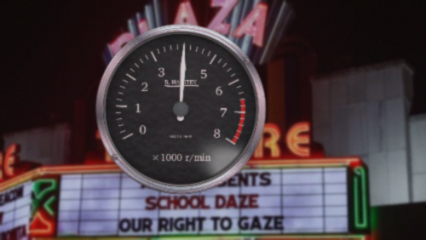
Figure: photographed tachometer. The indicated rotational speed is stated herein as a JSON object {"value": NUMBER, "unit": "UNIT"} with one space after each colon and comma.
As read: {"value": 4000, "unit": "rpm"}
